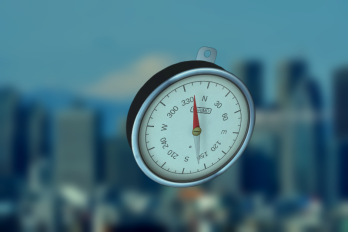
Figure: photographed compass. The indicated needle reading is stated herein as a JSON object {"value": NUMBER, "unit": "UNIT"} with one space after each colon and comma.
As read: {"value": 340, "unit": "°"}
